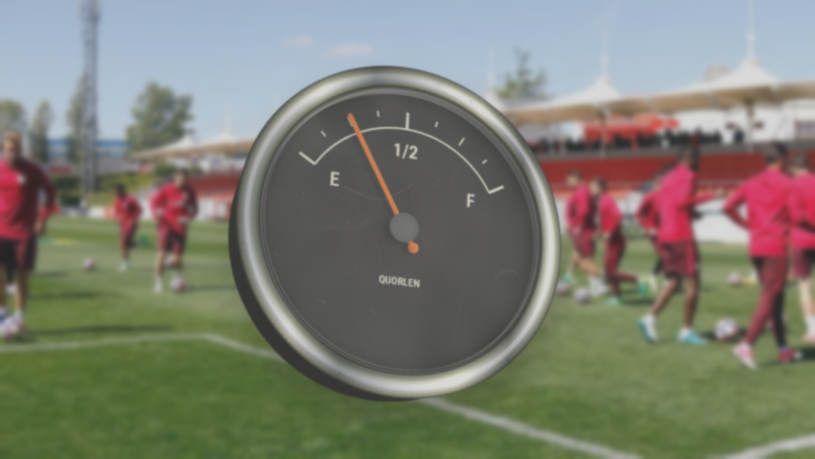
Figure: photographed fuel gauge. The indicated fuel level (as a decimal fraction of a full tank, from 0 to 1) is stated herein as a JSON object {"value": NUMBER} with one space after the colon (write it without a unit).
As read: {"value": 0.25}
